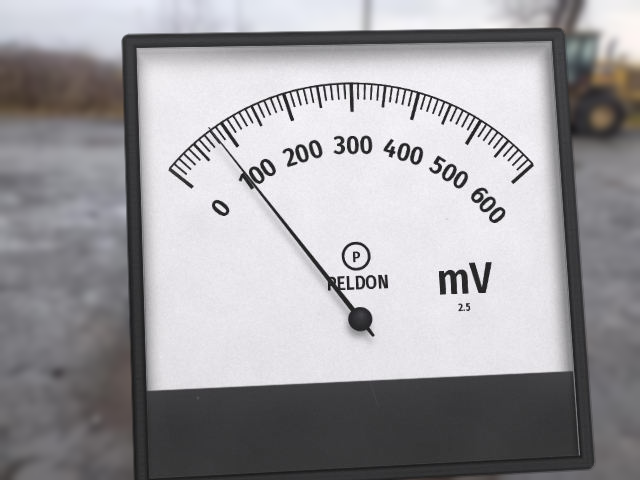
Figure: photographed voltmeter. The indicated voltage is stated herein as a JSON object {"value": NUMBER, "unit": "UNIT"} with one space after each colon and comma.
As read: {"value": 80, "unit": "mV"}
